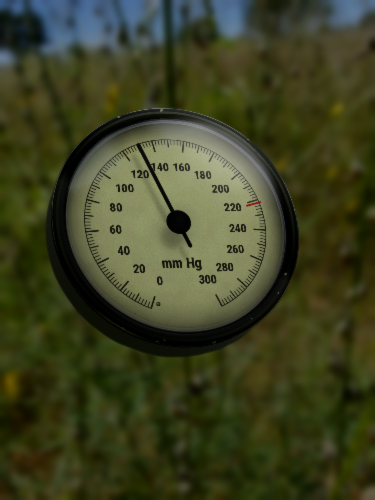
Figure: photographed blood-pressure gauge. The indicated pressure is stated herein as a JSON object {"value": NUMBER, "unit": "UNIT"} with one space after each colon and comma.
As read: {"value": 130, "unit": "mmHg"}
